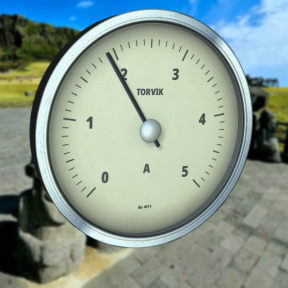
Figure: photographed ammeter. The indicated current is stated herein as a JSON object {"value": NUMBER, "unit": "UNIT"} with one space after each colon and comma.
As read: {"value": 1.9, "unit": "A"}
